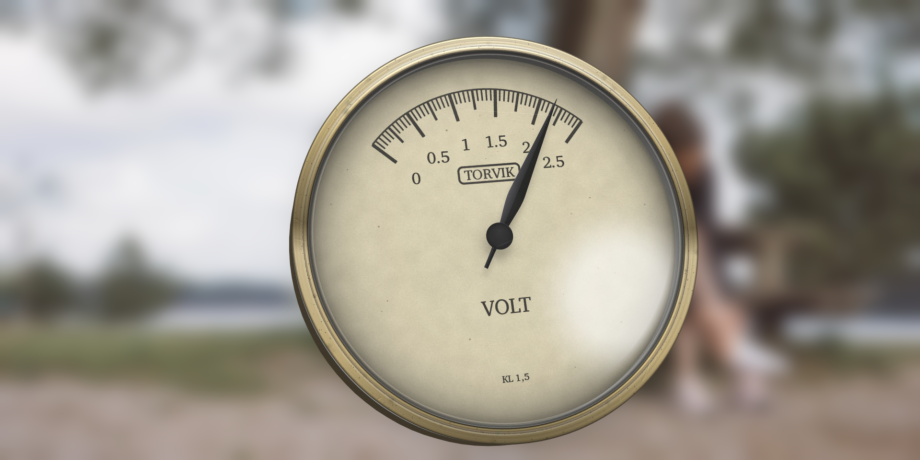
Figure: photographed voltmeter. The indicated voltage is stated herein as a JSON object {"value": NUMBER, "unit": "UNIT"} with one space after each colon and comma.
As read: {"value": 2.15, "unit": "V"}
